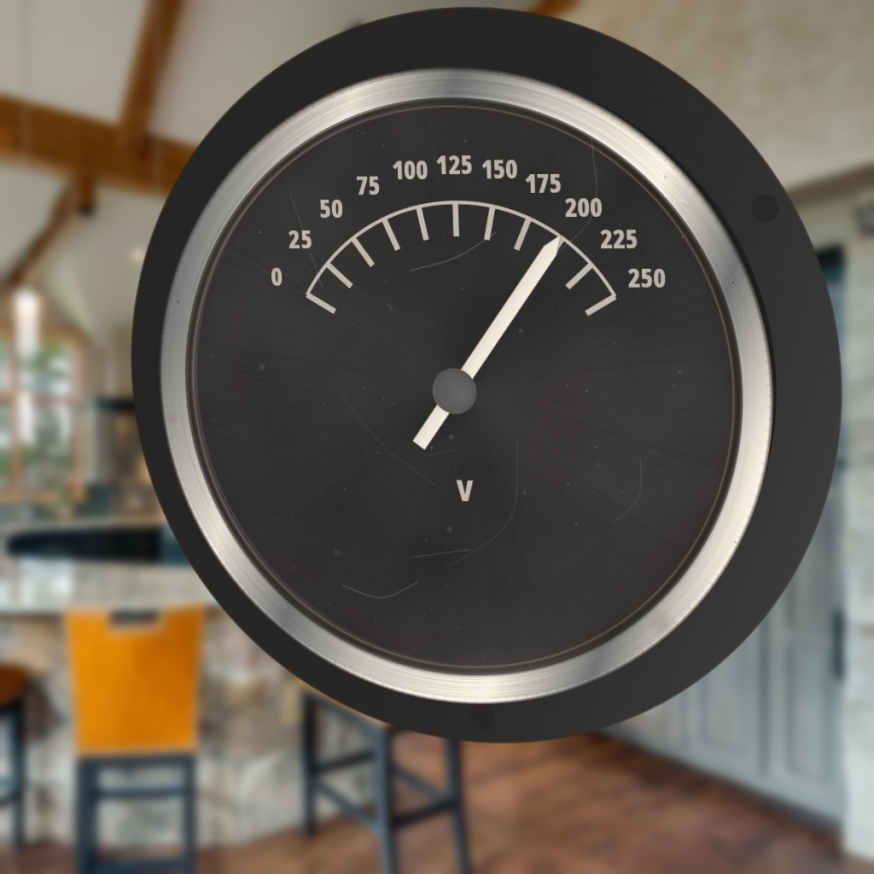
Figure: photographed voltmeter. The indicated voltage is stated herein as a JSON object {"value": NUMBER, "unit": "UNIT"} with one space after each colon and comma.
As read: {"value": 200, "unit": "V"}
